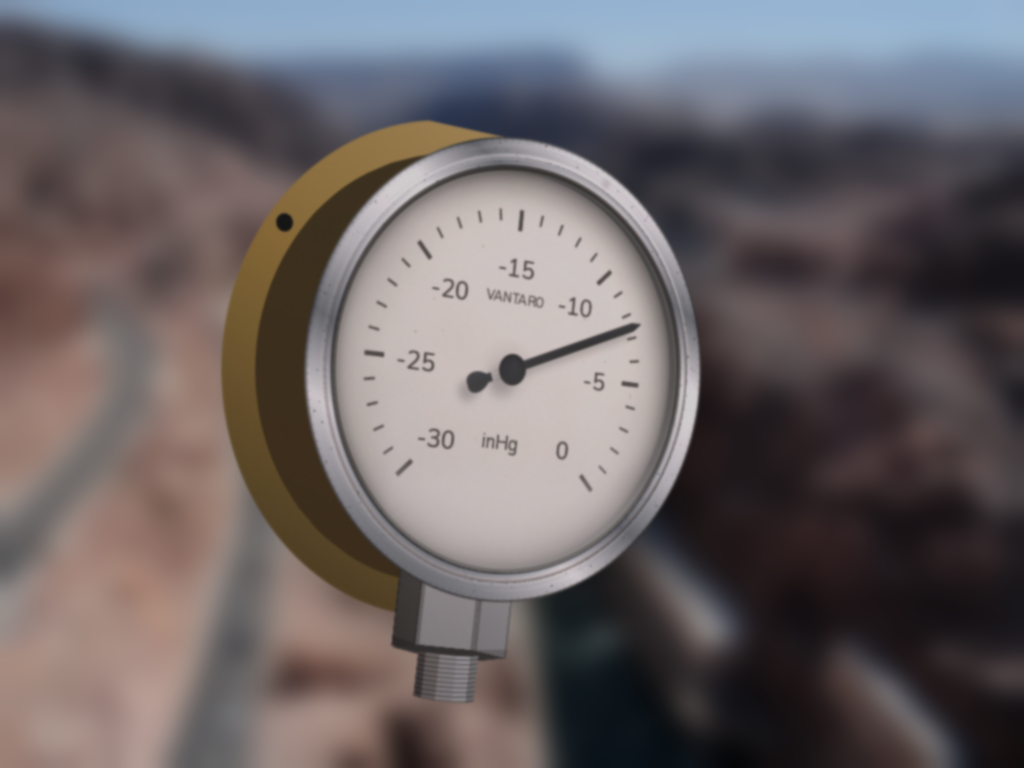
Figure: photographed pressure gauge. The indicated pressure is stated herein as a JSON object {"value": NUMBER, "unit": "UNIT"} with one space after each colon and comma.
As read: {"value": -7.5, "unit": "inHg"}
